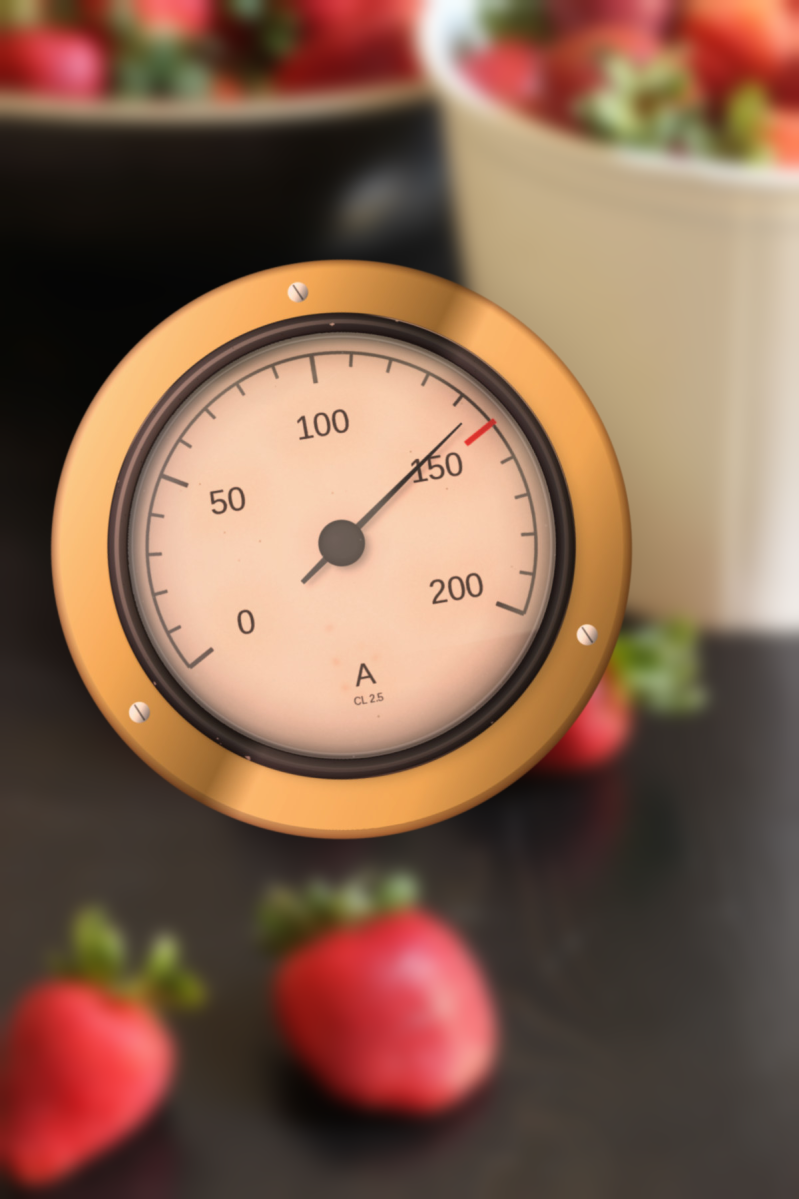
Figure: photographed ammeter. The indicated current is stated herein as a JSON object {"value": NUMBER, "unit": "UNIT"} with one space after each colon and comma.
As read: {"value": 145, "unit": "A"}
